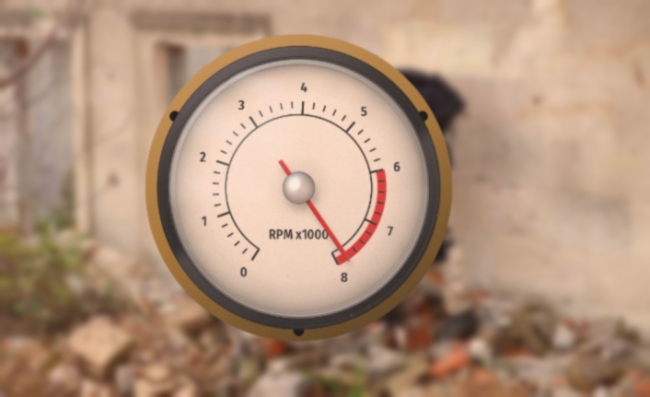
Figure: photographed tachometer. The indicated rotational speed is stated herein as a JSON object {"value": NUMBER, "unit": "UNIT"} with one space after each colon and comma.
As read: {"value": 7800, "unit": "rpm"}
